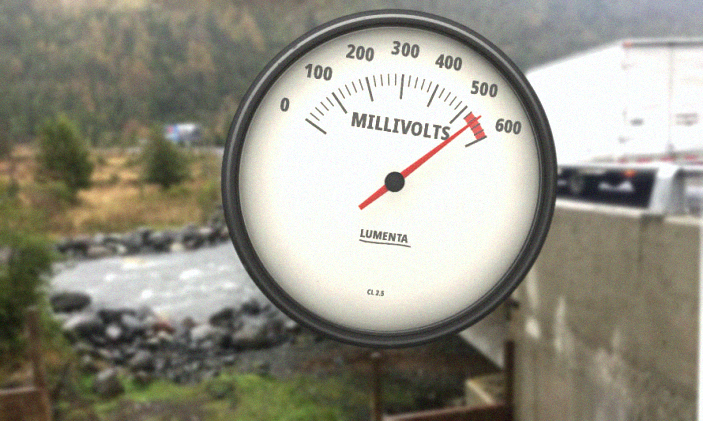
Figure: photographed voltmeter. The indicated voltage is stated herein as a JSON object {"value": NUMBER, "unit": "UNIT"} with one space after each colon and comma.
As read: {"value": 540, "unit": "mV"}
